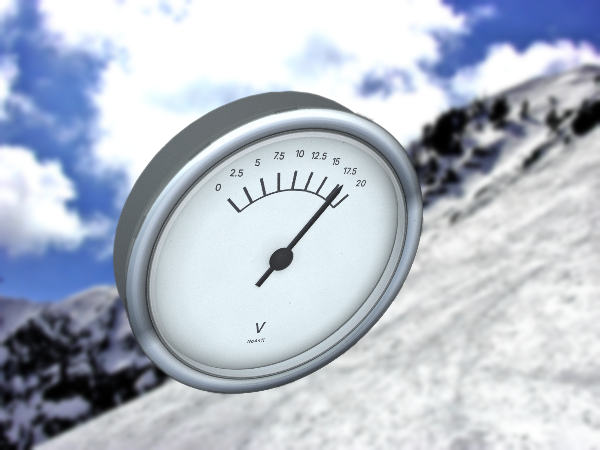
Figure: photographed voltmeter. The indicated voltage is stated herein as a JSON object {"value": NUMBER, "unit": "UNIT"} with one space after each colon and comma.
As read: {"value": 17.5, "unit": "V"}
